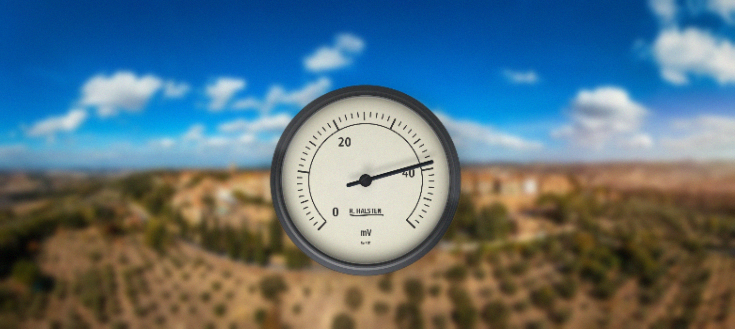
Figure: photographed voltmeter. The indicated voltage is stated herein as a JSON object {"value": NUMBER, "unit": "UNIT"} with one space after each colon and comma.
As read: {"value": 39, "unit": "mV"}
